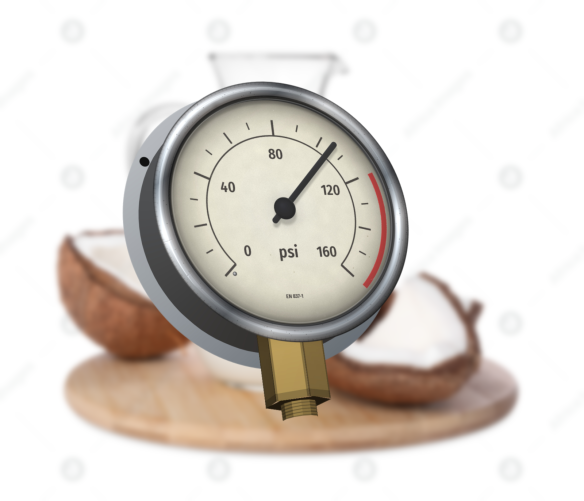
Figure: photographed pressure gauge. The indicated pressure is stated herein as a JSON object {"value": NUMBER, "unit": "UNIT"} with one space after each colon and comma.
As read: {"value": 105, "unit": "psi"}
